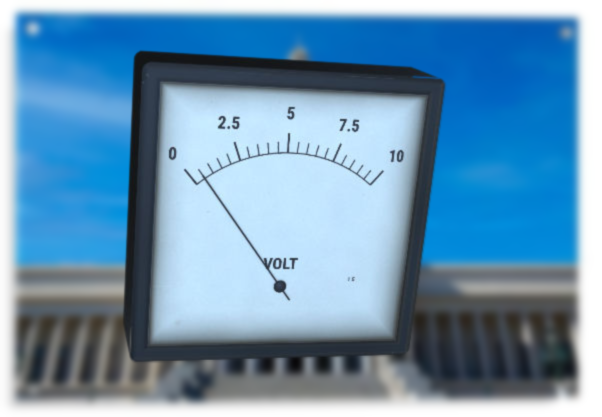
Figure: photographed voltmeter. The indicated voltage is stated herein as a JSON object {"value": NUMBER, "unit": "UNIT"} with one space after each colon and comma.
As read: {"value": 0.5, "unit": "V"}
